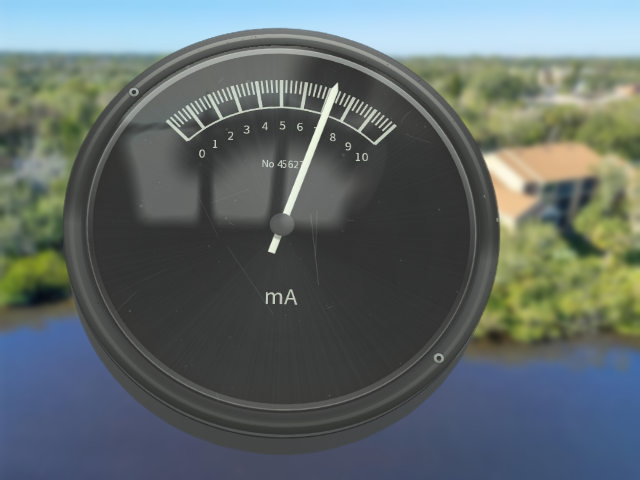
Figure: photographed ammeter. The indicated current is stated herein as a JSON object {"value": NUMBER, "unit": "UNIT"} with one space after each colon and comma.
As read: {"value": 7.2, "unit": "mA"}
